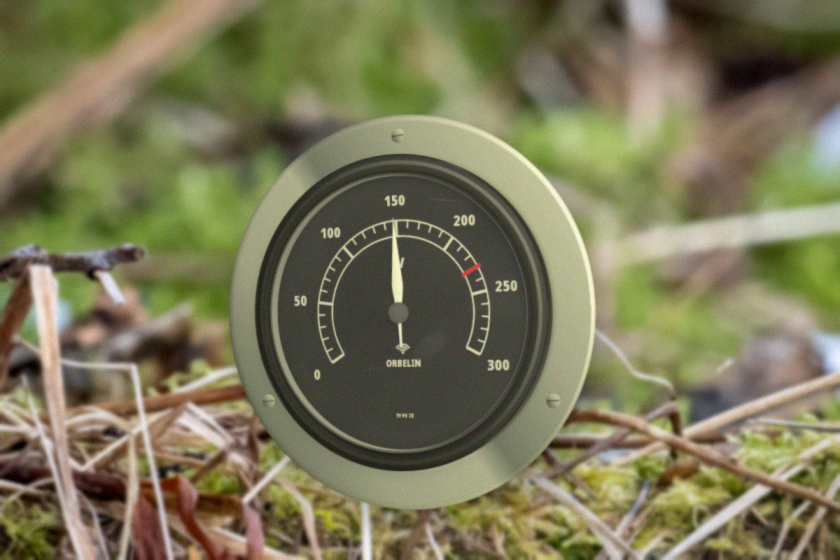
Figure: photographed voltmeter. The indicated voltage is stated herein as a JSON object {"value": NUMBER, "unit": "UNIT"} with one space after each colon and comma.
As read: {"value": 150, "unit": "V"}
